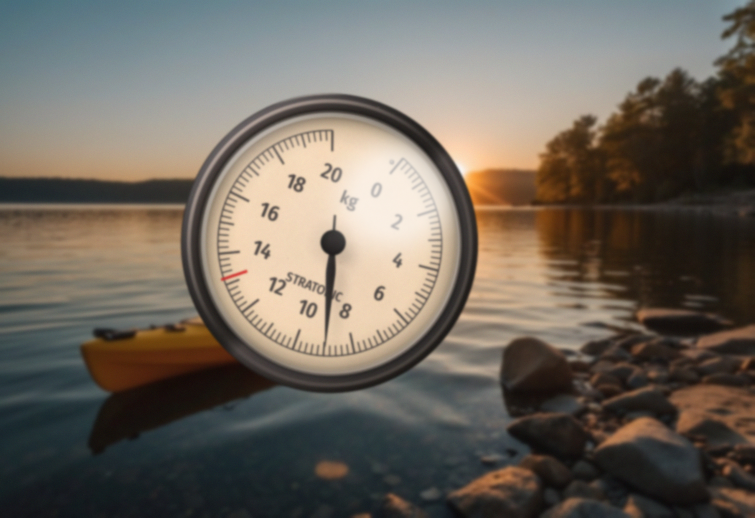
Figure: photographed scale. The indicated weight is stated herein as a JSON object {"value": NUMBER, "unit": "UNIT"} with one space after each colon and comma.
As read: {"value": 9, "unit": "kg"}
